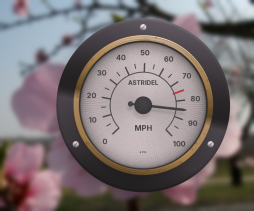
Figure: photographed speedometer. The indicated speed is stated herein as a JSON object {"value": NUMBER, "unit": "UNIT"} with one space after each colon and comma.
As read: {"value": 85, "unit": "mph"}
